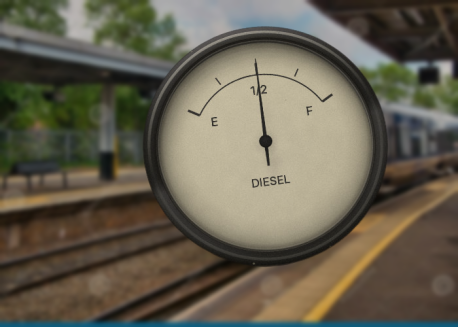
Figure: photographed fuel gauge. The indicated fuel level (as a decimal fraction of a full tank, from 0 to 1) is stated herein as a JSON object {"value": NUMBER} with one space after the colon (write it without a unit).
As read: {"value": 0.5}
